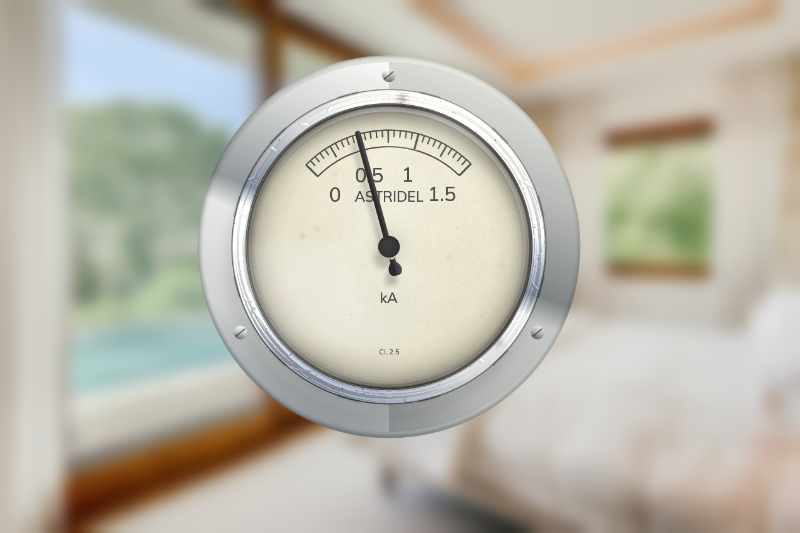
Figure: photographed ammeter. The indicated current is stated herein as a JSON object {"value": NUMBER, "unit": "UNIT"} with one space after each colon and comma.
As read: {"value": 0.5, "unit": "kA"}
